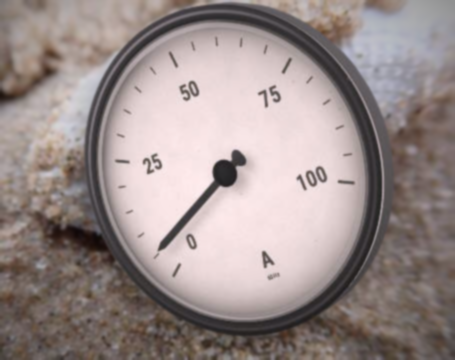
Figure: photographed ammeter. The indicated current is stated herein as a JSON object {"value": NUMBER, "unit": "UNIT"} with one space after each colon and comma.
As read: {"value": 5, "unit": "A"}
